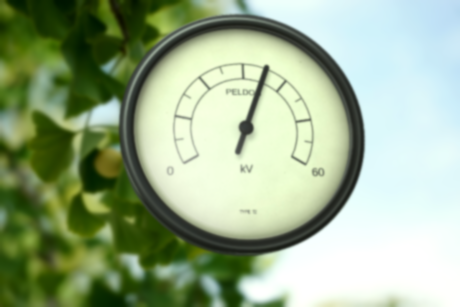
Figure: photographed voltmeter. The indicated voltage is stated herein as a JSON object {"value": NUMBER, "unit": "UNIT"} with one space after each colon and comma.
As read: {"value": 35, "unit": "kV"}
